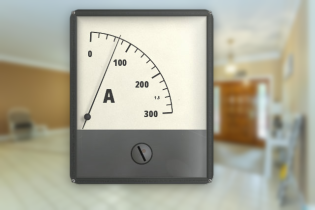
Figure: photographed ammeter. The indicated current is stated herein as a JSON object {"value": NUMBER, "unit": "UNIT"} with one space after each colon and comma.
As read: {"value": 70, "unit": "A"}
